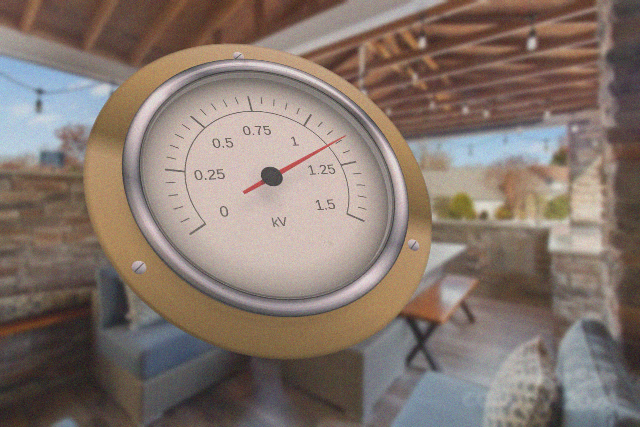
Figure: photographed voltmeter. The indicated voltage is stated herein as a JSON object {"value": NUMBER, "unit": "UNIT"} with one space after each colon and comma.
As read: {"value": 1.15, "unit": "kV"}
